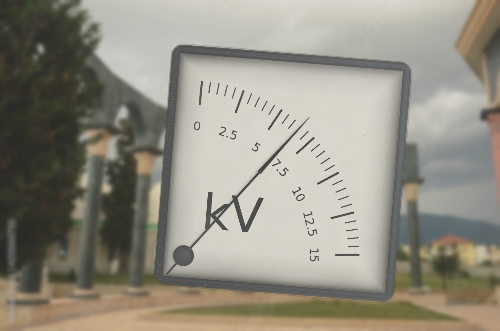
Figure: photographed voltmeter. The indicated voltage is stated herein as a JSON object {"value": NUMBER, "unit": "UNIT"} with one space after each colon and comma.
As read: {"value": 6.5, "unit": "kV"}
